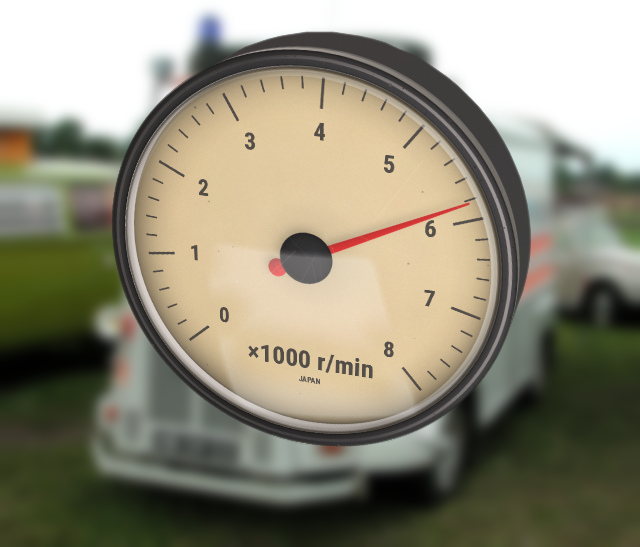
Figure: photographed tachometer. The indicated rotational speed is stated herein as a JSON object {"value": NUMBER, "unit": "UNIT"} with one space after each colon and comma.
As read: {"value": 5800, "unit": "rpm"}
